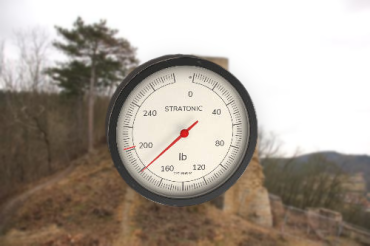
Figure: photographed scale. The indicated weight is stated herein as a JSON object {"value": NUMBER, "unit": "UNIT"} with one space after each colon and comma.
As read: {"value": 180, "unit": "lb"}
